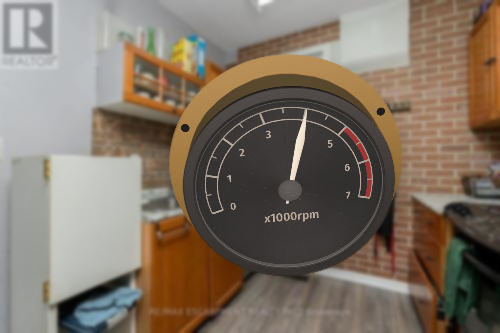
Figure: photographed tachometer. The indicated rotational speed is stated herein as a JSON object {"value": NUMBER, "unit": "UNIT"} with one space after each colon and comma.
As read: {"value": 4000, "unit": "rpm"}
